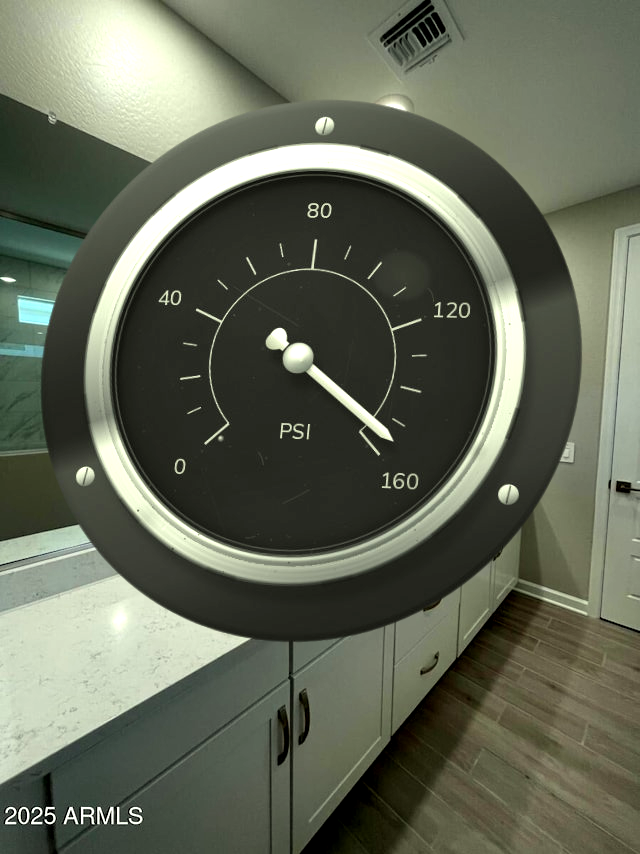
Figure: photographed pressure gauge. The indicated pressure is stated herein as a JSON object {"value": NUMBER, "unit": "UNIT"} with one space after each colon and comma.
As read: {"value": 155, "unit": "psi"}
